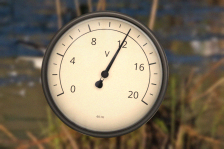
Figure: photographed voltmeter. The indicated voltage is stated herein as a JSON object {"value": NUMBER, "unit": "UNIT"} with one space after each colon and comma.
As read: {"value": 12, "unit": "V"}
